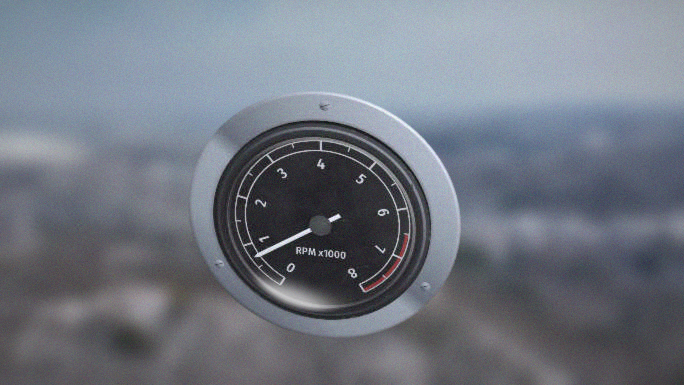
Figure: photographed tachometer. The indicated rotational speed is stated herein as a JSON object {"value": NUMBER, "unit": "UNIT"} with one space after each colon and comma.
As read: {"value": 750, "unit": "rpm"}
